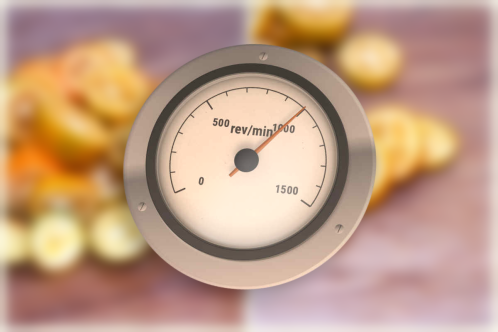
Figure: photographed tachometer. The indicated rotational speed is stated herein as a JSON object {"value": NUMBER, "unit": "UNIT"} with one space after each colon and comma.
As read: {"value": 1000, "unit": "rpm"}
